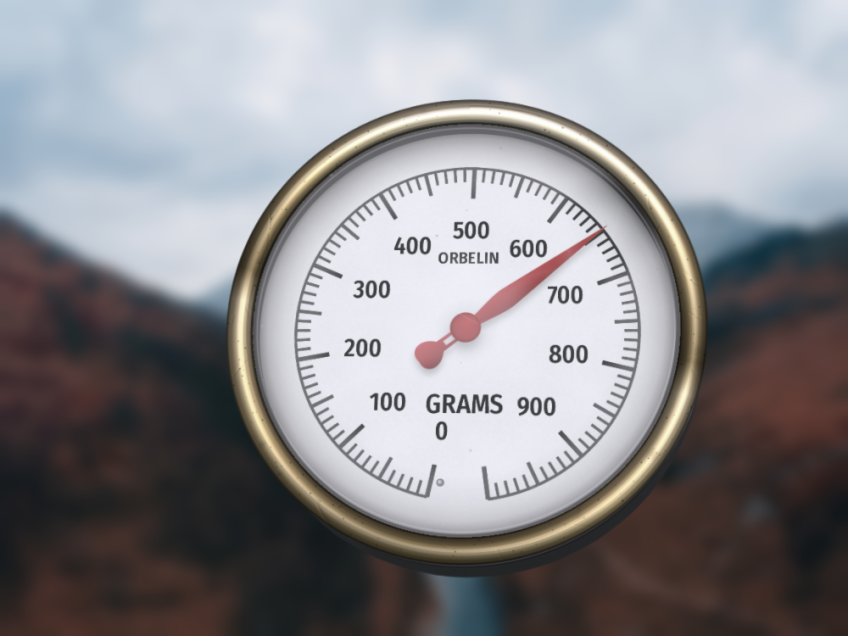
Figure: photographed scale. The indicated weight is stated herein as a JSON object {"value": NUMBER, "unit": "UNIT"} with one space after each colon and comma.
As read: {"value": 650, "unit": "g"}
